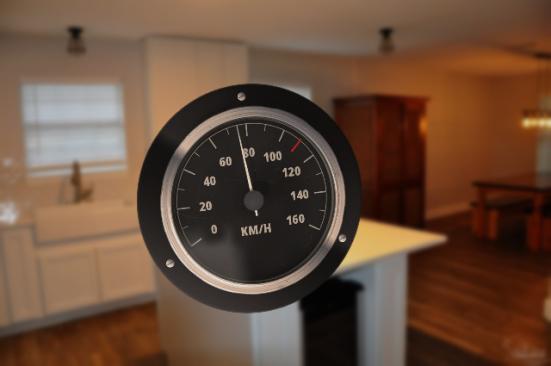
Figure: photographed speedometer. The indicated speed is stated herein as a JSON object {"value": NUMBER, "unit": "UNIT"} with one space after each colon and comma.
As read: {"value": 75, "unit": "km/h"}
